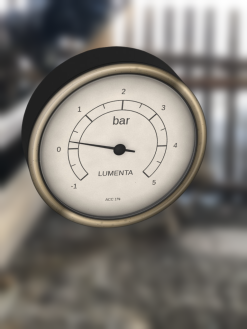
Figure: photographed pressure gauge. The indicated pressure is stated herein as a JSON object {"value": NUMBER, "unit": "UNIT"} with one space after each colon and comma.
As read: {"value": 0.25, "unit": "bar"}
